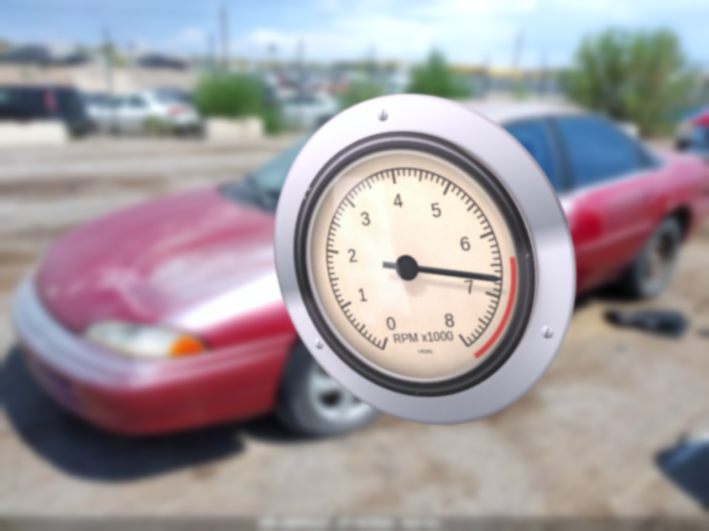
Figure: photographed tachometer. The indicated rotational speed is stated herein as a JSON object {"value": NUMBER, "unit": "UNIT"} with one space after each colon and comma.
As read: {"value": 6700, "unit": "rpm"}
